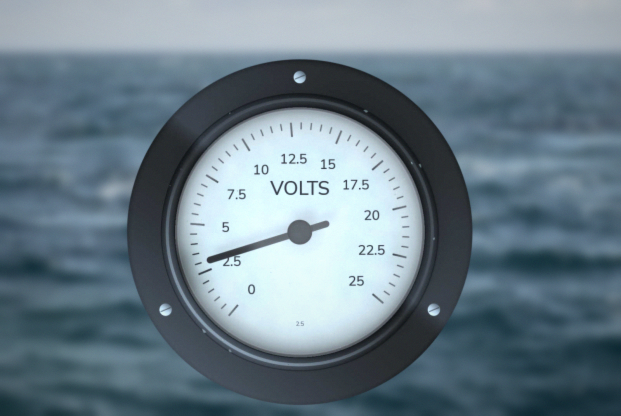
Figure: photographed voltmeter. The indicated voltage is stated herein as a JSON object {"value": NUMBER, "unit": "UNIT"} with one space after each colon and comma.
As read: {"value": 3, "unit": "V"}
